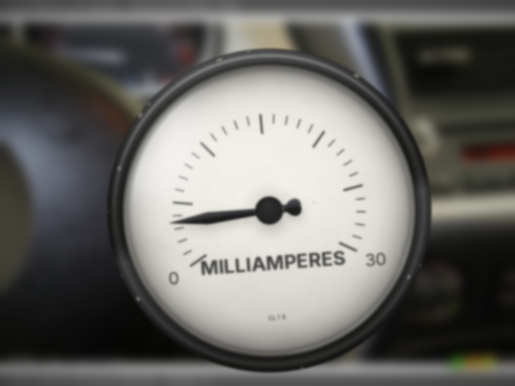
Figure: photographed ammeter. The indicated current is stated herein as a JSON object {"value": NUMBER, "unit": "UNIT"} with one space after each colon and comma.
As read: {"value": 3.5, "unit": "mA"}
